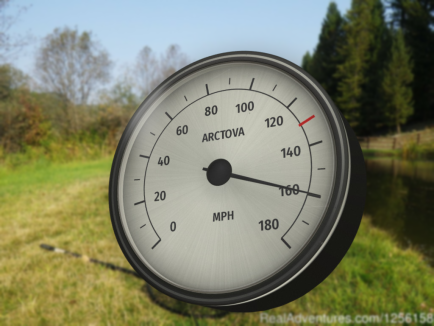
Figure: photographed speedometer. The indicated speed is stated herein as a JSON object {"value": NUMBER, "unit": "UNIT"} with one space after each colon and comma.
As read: {"value": 160, "unit": "mph"}
